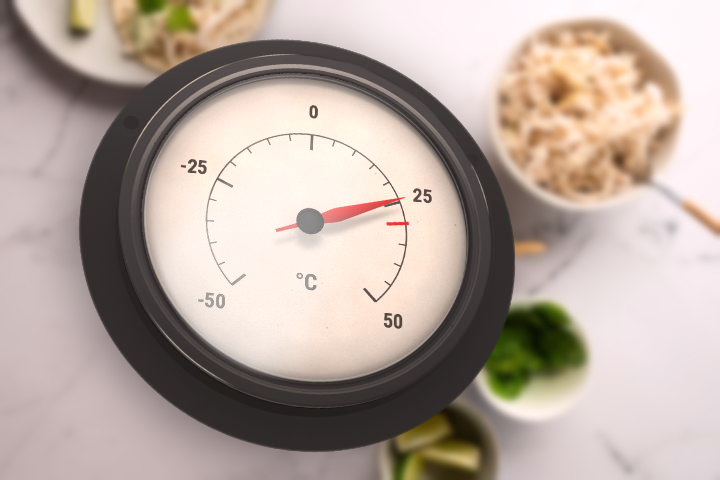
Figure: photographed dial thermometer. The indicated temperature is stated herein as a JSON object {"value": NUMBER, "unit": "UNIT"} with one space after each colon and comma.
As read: {"value": 25, "unit": "°C"}
